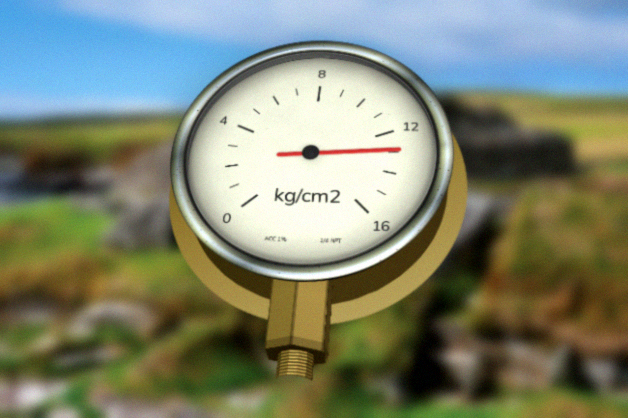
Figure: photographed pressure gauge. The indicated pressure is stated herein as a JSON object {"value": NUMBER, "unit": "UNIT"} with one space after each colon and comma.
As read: {"value": 13, "unit": "kg/cm²"}
